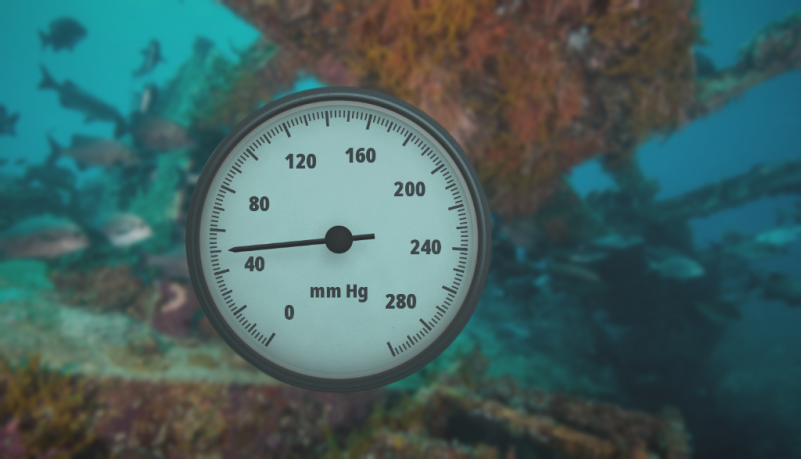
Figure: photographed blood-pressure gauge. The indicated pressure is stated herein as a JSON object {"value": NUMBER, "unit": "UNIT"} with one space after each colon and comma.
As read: {"value": 50, "unit": "mmHg"}
